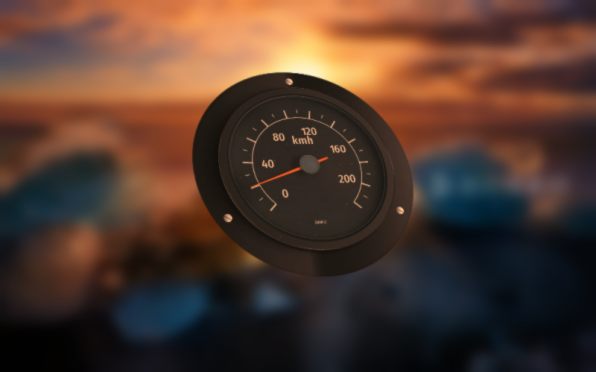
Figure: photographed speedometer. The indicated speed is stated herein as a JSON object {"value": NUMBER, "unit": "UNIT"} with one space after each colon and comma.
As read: {"value": 20, "unit": "km/h"}
